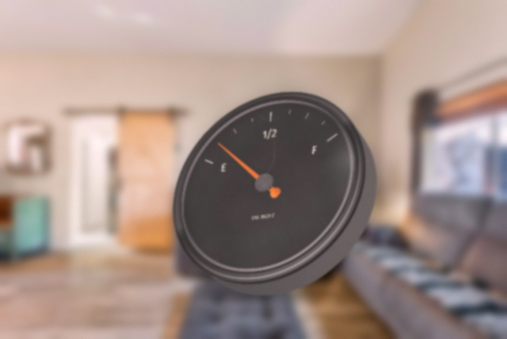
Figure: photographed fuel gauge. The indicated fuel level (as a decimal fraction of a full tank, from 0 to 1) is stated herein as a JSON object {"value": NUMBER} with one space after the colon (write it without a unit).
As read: {"value": 0.125}
